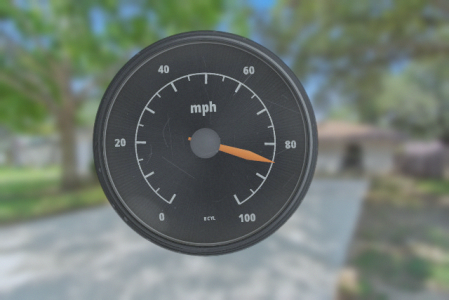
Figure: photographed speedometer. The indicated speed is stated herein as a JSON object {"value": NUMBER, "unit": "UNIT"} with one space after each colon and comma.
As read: {"value": 85, "unit": "mph"}
